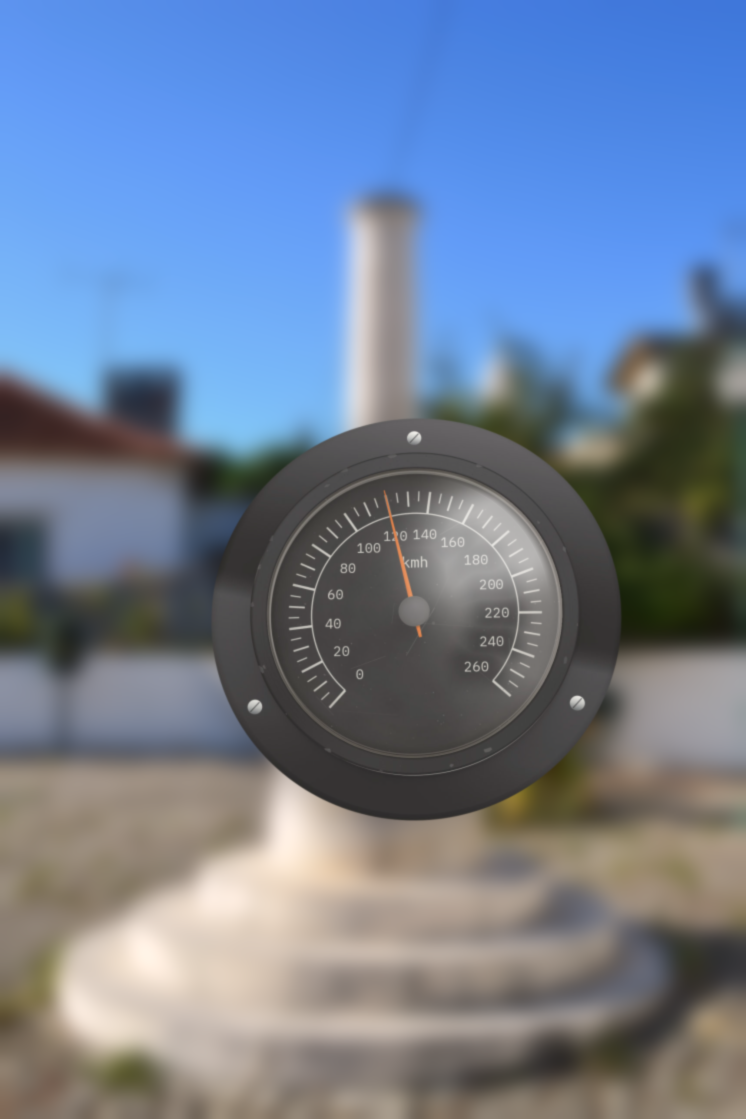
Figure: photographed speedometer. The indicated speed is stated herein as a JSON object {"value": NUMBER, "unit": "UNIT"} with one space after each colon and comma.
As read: {"value": 120, "unit": "km/h"}
